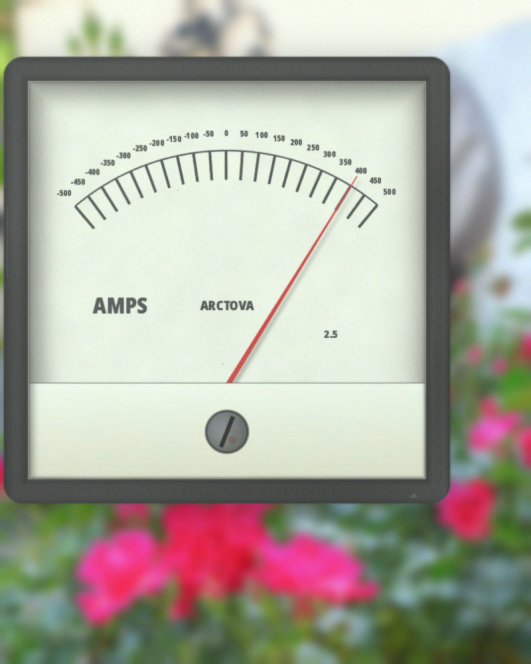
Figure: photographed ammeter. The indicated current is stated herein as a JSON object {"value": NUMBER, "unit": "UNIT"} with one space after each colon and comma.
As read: {"value": 400, "unit": "A"}
